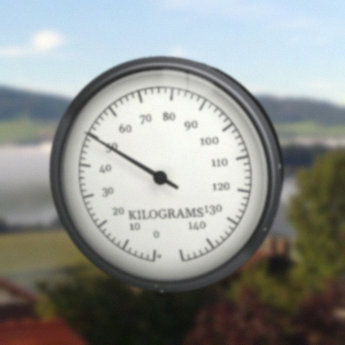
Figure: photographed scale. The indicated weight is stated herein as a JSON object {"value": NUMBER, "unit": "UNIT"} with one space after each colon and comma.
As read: {"value": 50, "unit": "kg"}
